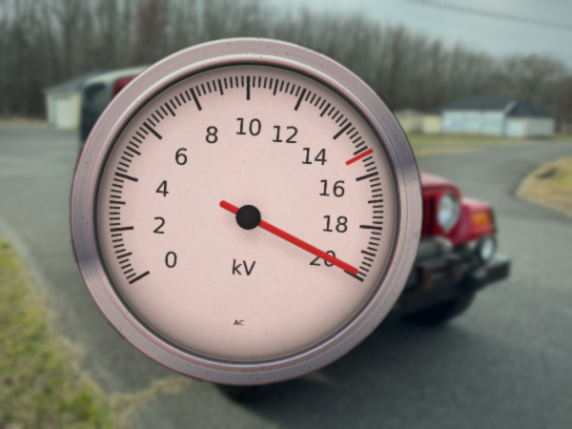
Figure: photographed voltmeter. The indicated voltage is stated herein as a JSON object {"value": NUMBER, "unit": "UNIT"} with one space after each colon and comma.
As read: {"value": 19.8, "unit": "kV"}
